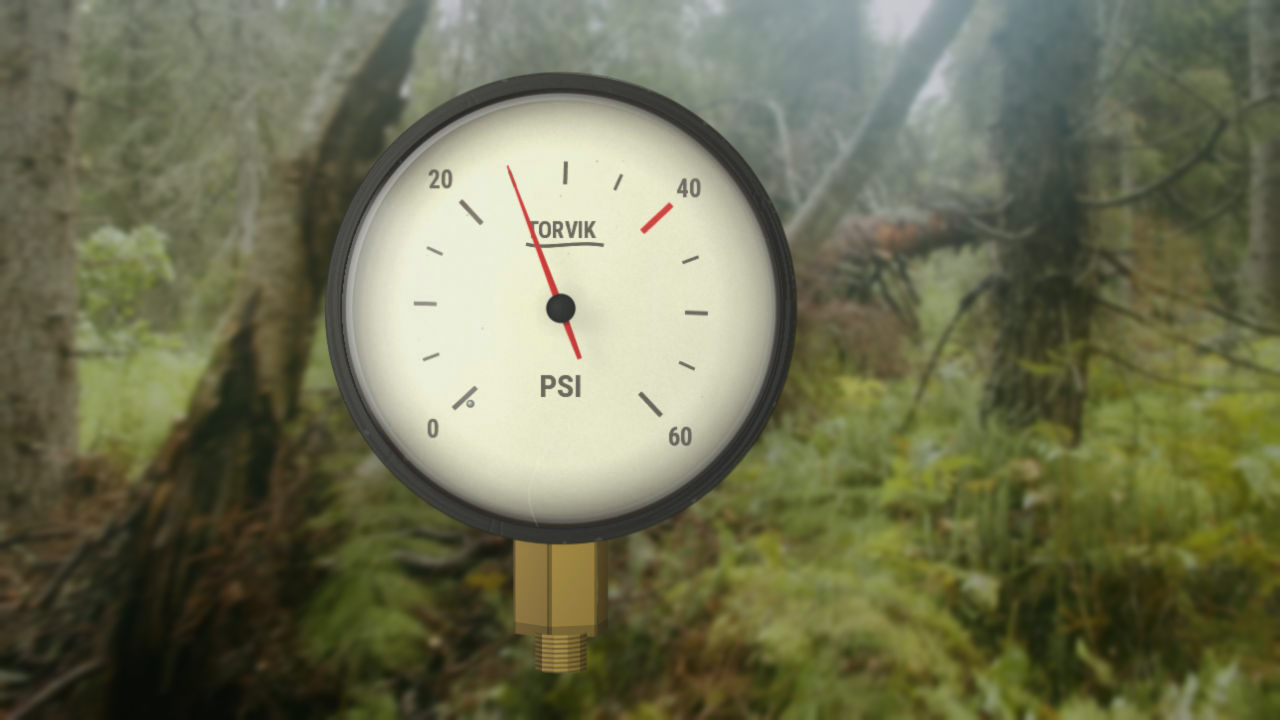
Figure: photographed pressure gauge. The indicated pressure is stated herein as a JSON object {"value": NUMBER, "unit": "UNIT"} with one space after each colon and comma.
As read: {"value": 25, "unit": "psi"}
